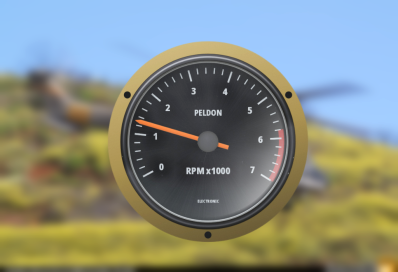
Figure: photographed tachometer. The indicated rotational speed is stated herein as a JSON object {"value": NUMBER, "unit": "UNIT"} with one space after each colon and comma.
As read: {"value": 1300, "unit": "rpm"}
